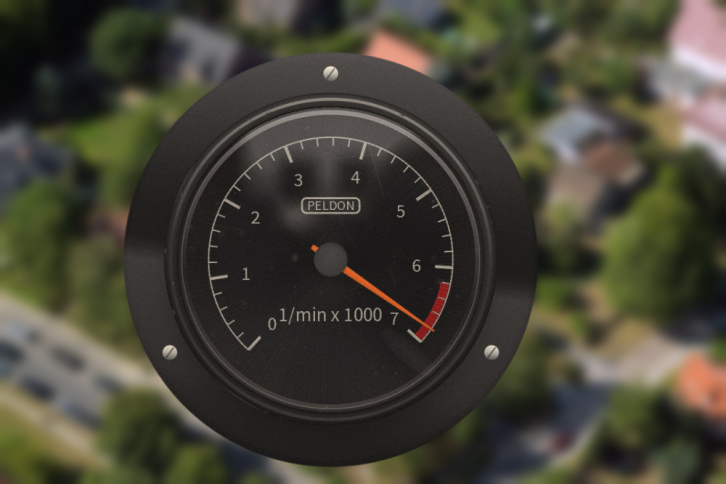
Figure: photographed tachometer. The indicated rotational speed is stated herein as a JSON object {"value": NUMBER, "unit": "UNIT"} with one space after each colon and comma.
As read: {"value": 6800, "unit": "rpm"}
